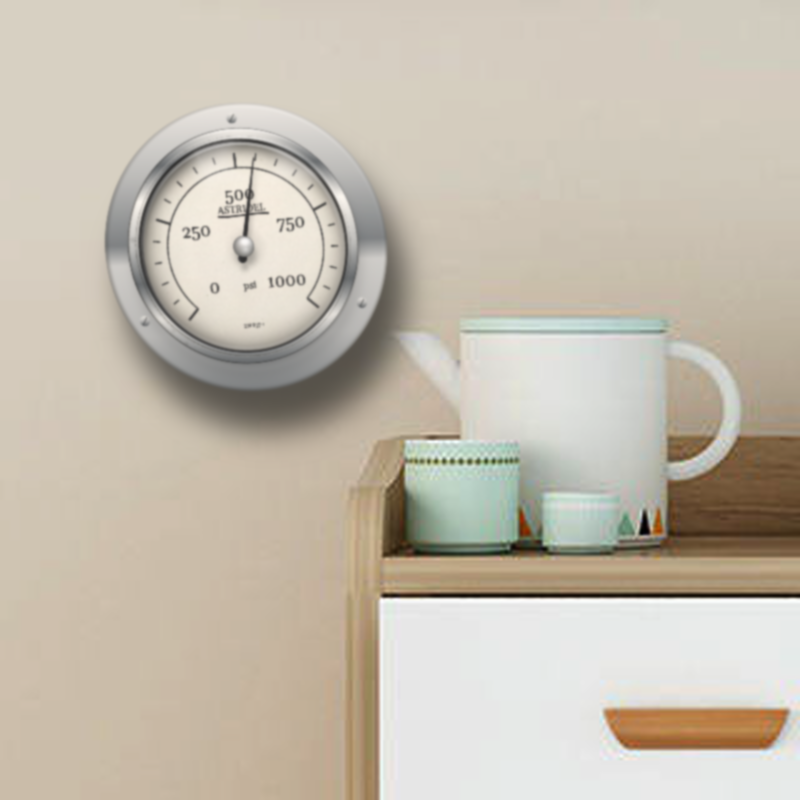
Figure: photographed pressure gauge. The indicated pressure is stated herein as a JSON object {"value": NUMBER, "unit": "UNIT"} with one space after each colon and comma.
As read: {"value": 550, "unit": "psi"}
